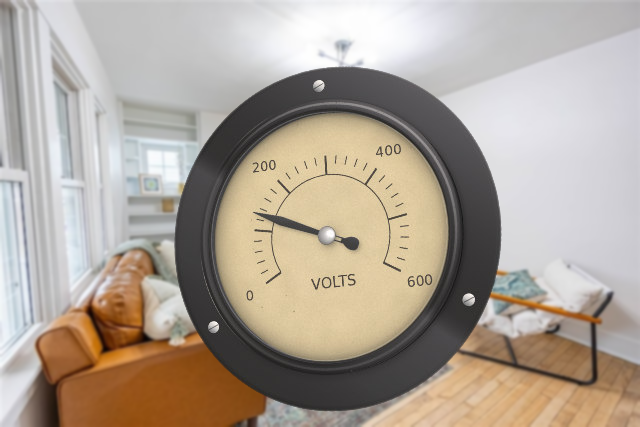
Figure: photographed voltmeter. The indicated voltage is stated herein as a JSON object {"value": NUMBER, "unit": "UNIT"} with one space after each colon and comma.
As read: {"value": 130, "unit": "V"}
